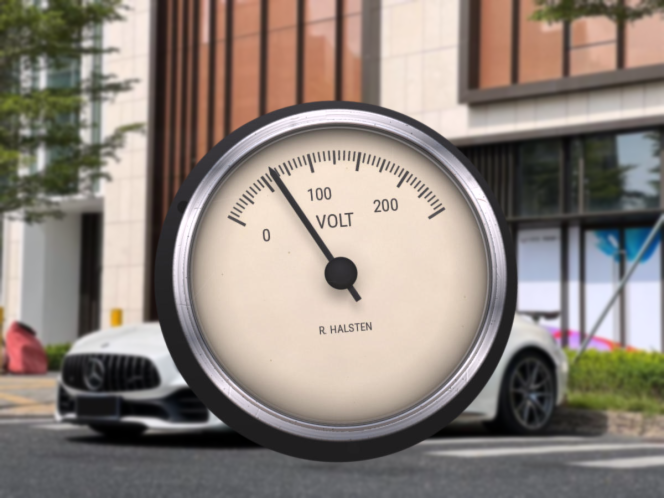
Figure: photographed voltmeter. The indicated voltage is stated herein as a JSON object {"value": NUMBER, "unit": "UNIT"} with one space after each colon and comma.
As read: {"value": 60, "unit": "V"}
